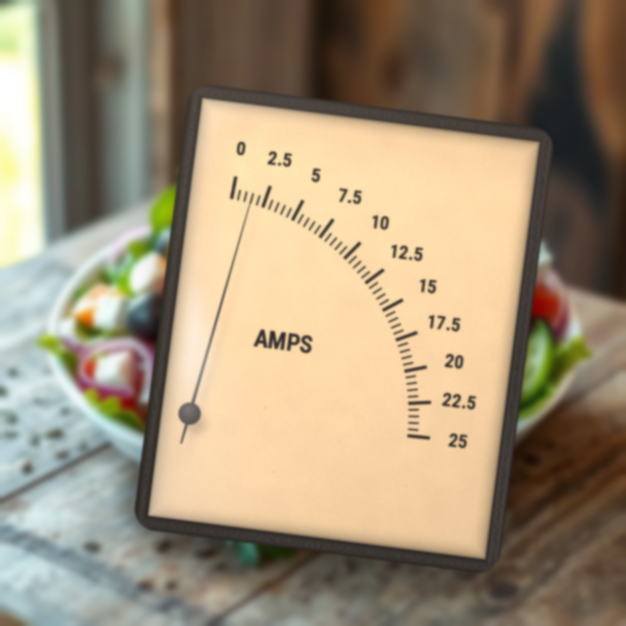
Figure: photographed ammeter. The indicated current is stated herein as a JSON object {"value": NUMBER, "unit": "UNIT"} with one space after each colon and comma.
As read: {"value": 1.5, "unit": "A"}
